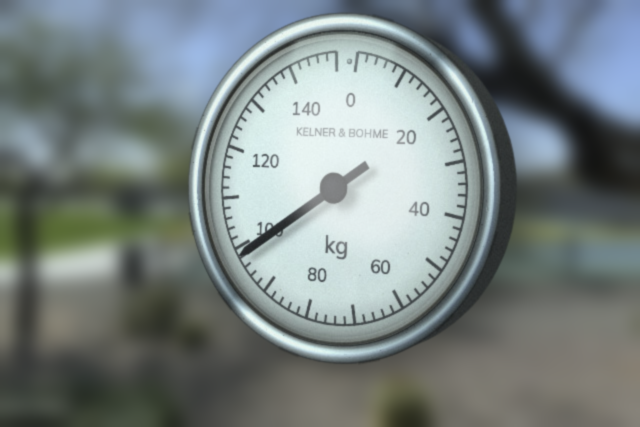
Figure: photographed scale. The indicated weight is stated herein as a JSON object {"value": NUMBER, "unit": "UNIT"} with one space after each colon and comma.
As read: {"value": 98, "unit": "kg"}
